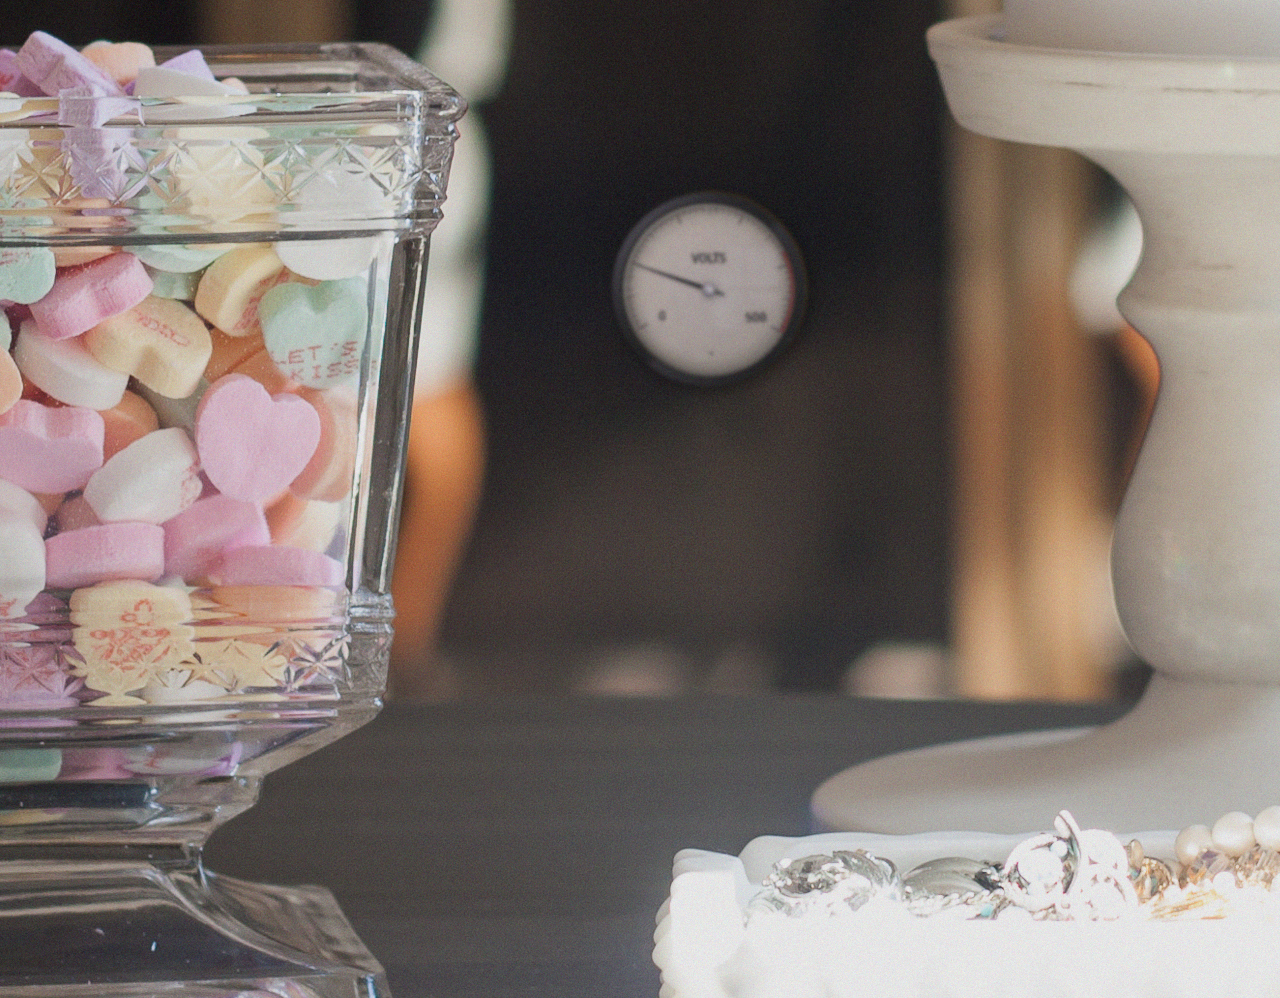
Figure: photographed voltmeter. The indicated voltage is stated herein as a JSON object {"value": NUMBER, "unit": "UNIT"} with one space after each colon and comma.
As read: {"value": 100, "unit": "V"}
